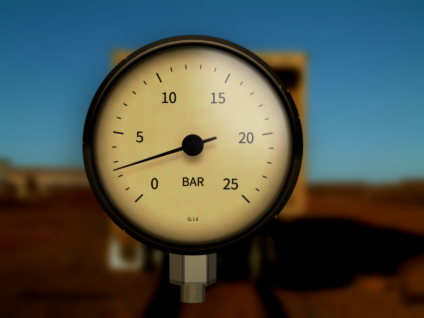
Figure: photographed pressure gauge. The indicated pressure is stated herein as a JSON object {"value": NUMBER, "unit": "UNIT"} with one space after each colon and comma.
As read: {"value": 2.5, "unit": "bar"}
